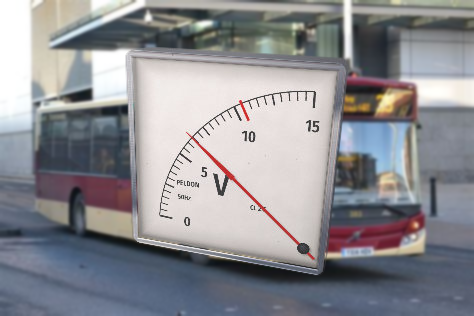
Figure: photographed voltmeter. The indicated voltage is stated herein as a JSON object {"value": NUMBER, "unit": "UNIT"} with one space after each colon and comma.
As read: {"value": 6.5, "unit": "V"}
